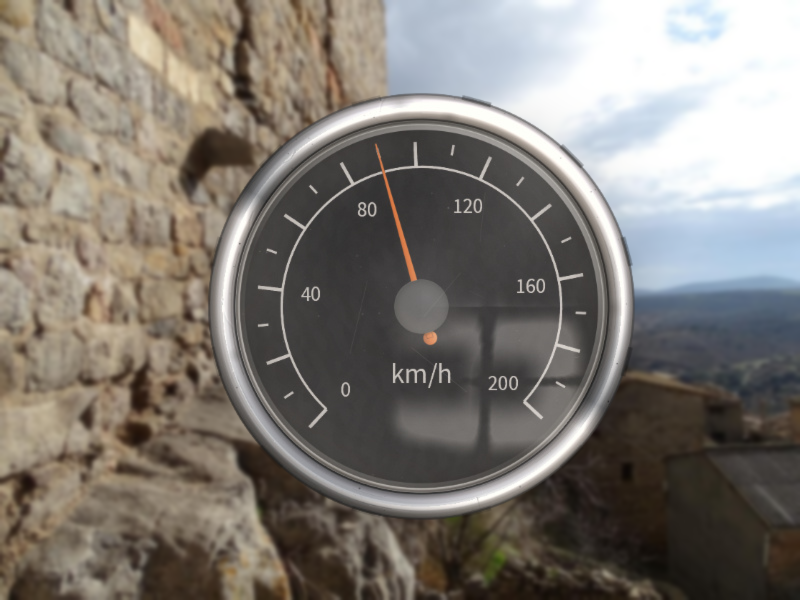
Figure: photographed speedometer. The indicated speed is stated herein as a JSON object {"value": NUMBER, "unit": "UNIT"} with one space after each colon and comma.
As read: {"value": 90, "unit": "km/h"}
